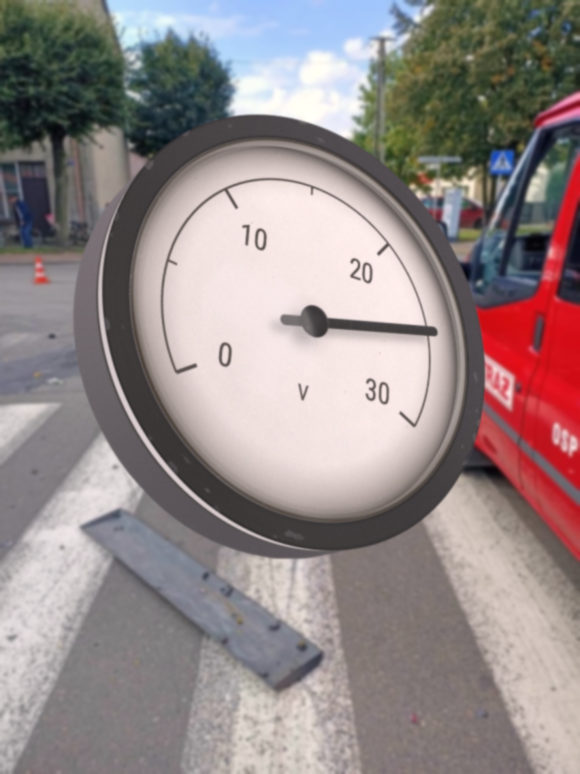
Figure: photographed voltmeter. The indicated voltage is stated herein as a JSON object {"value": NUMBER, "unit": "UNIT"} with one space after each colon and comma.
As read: {"value": 25, "unit": "V"}
